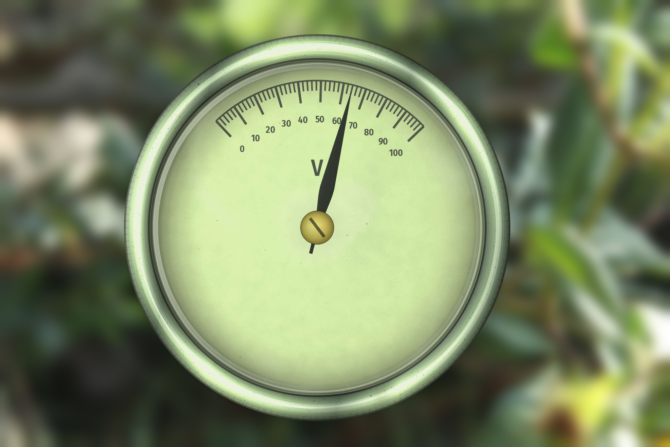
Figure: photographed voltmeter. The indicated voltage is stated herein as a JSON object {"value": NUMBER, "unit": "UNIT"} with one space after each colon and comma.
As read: {"value": 64, "unit": "V"}
